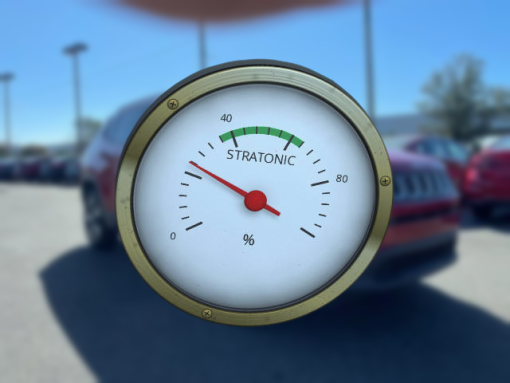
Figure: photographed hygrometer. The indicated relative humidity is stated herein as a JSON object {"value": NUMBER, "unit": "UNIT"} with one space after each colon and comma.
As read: {"value": 24, "unit": "%"}
